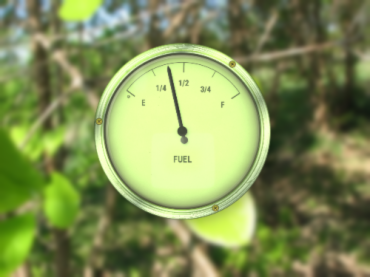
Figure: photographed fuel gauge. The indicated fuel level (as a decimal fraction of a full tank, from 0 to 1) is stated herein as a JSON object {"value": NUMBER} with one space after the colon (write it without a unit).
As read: {"value": 0.375}
